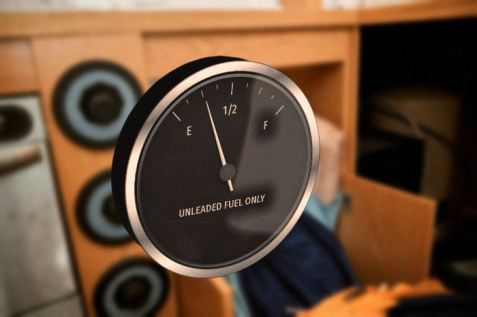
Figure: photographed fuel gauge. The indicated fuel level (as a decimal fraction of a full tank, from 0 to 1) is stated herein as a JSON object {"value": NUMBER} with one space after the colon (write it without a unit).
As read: {"value": 0.25}
